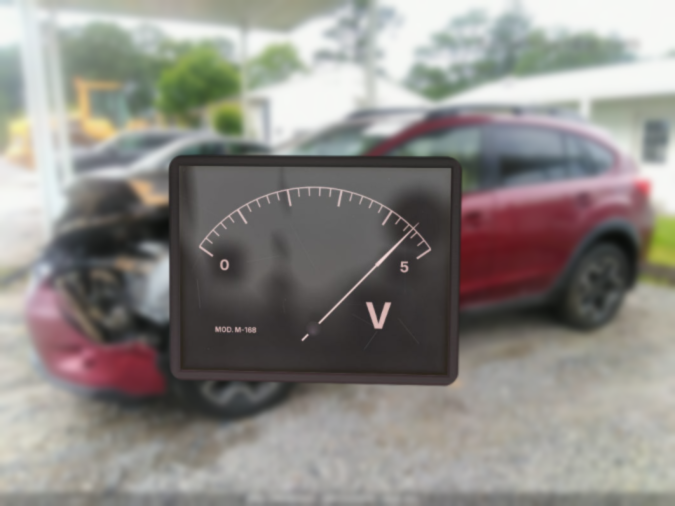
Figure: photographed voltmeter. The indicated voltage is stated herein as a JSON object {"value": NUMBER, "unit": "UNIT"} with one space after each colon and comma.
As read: {"value": 4.5, "unit": "V"}
